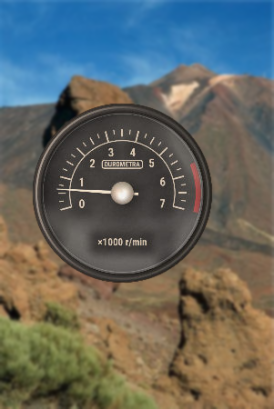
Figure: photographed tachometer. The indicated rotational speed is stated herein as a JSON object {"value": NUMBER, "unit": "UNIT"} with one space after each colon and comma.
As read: {"value": 625, "unit": "rpm"}
